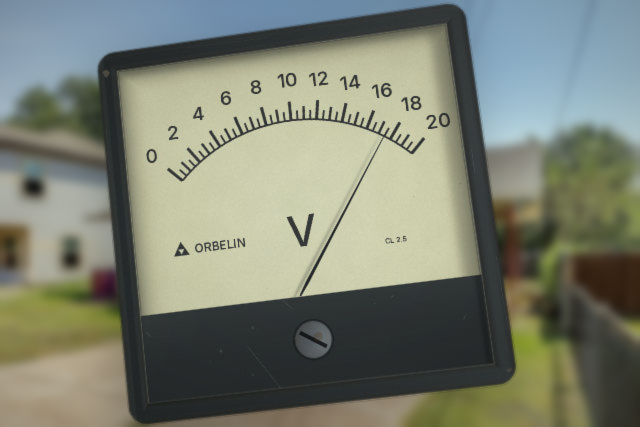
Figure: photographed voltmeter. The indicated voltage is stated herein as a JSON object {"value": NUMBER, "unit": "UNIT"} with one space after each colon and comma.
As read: {"value": 17.5, "unit": "V"}
